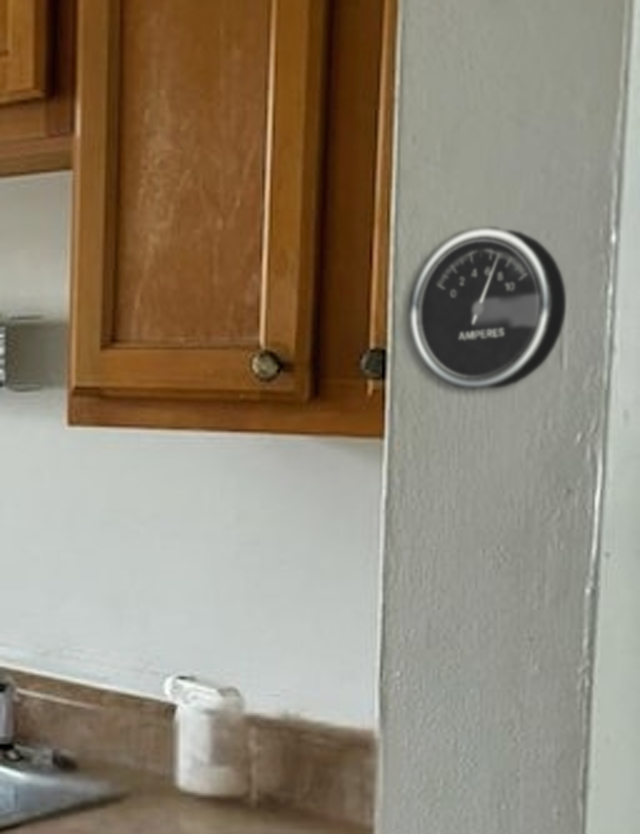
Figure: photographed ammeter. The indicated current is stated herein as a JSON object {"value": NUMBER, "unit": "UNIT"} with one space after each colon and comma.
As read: {"value": 7, "unit": "A"}
